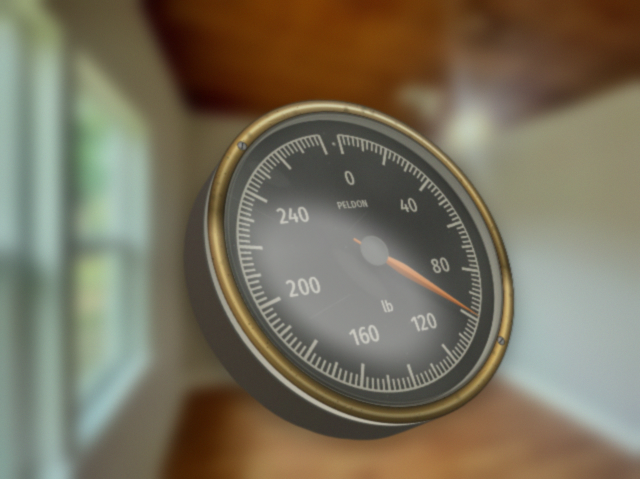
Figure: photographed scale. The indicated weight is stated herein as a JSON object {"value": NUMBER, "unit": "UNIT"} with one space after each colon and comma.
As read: {"value": 100, "unit": "lb"}
